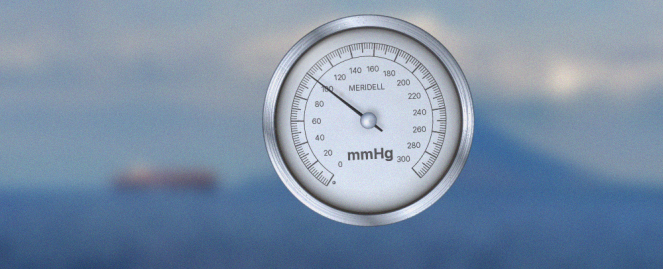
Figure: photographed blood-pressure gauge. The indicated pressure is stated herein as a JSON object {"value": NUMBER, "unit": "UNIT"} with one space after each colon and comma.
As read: {"value": 100, "unit": "mmHg"}
